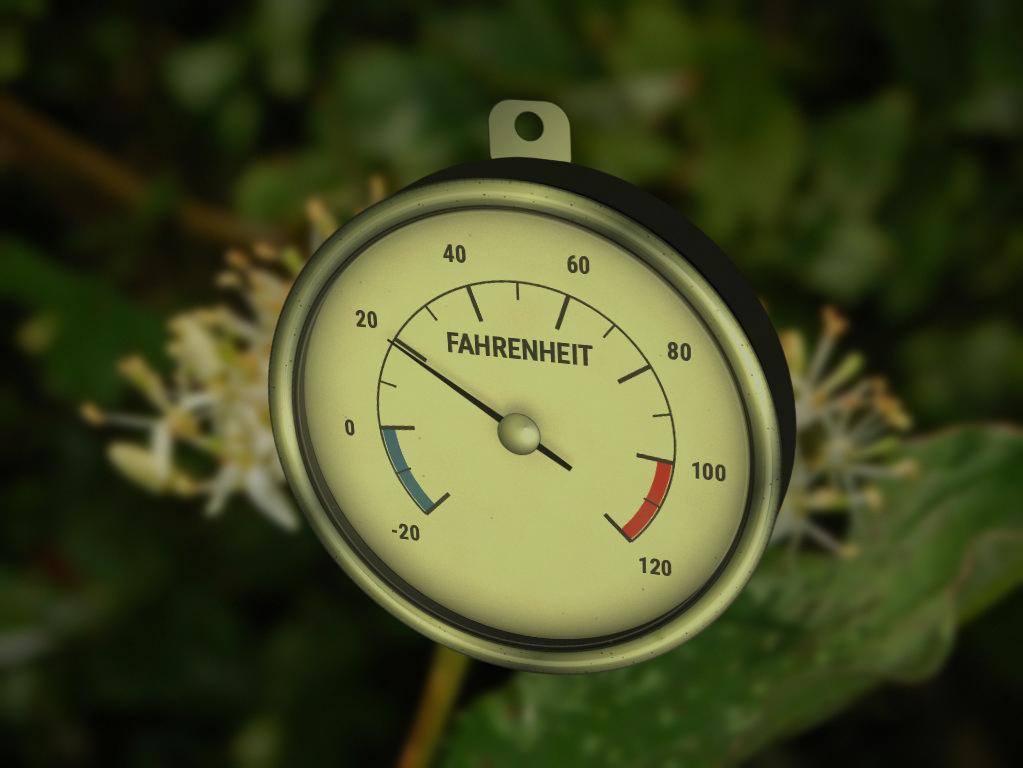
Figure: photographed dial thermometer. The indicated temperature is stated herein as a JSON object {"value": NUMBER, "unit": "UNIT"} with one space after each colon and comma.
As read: {"value": 20, "unit": "°F"}
